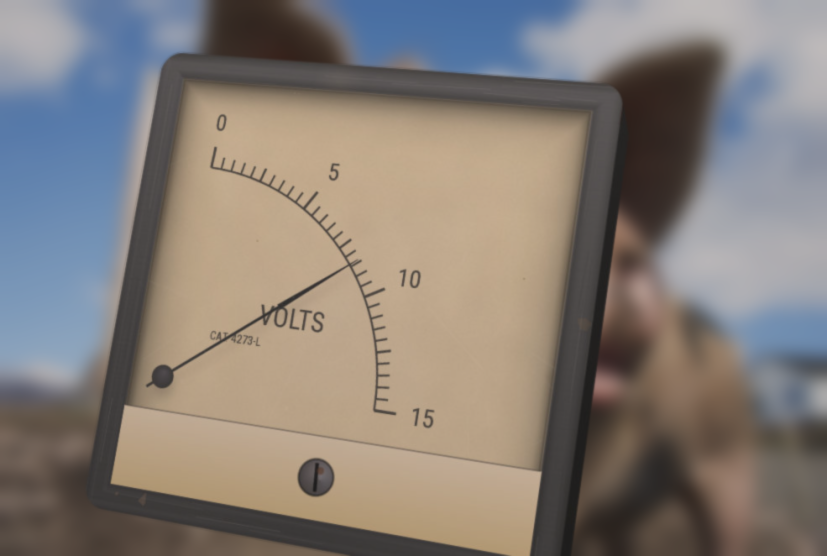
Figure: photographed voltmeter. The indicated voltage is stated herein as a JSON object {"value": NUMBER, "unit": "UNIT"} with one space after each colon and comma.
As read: {"value": 8.5, "unit": "V"}
